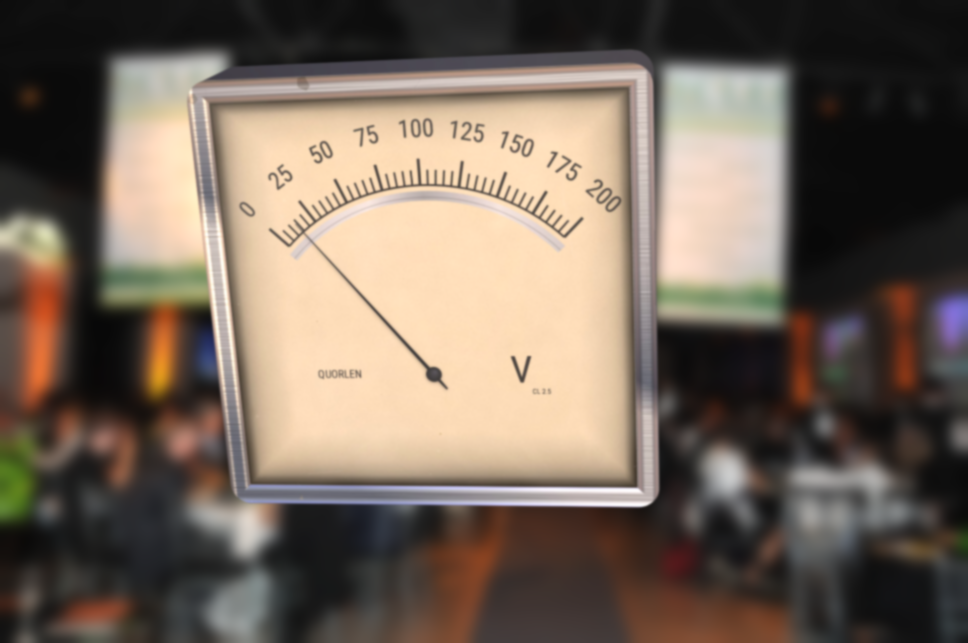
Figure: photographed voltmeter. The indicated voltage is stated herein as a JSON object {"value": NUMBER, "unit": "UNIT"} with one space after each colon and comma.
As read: {"value": 15, "unit": "V"}
